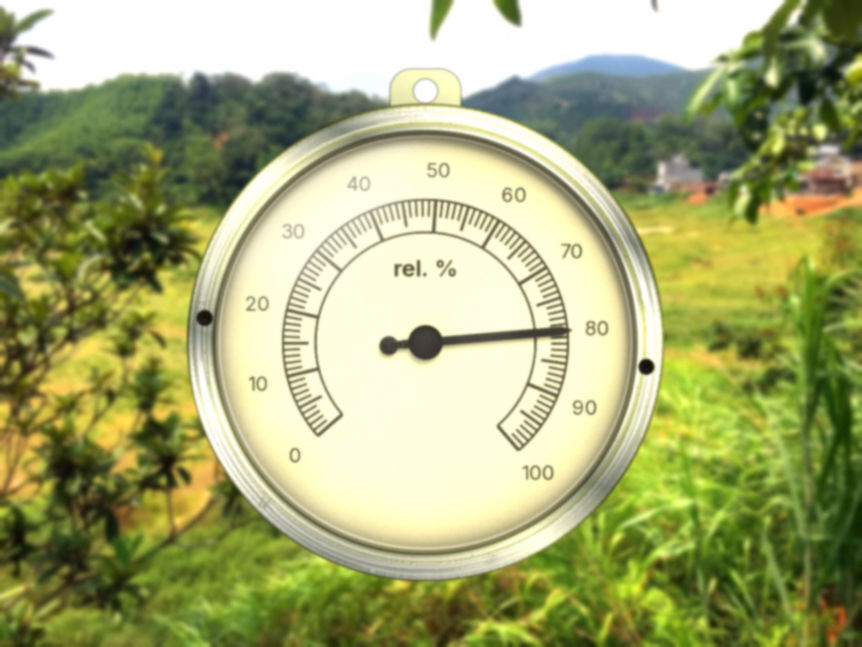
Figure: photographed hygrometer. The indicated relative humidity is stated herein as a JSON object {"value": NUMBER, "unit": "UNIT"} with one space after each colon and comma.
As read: {"value": 80, "unit": "%"}
